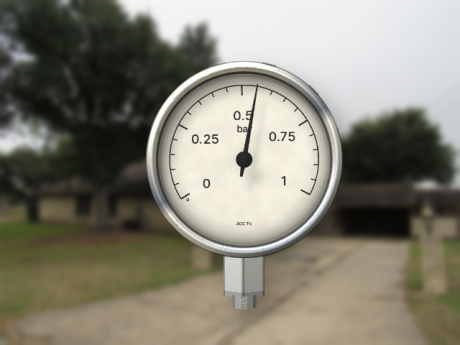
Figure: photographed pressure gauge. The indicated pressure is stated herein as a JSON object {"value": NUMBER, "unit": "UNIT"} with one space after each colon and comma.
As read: {"value": 0.55, "unit": "bar"}
